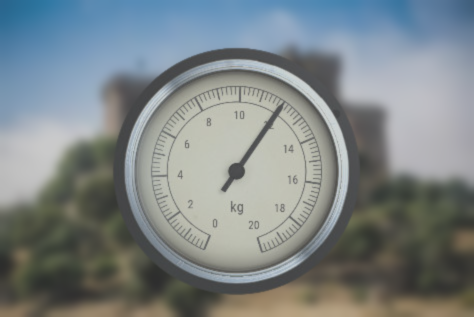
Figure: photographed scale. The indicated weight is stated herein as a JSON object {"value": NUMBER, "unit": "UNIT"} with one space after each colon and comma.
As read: {"value": 12, "unit": "kg"}
